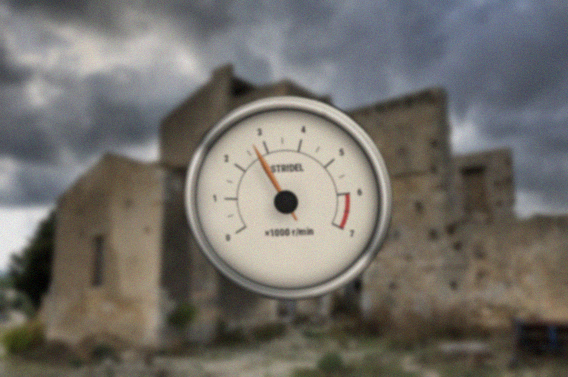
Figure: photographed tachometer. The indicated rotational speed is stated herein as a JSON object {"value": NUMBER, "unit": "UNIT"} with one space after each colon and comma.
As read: {"value": 2750, "unit": "rpm"}
